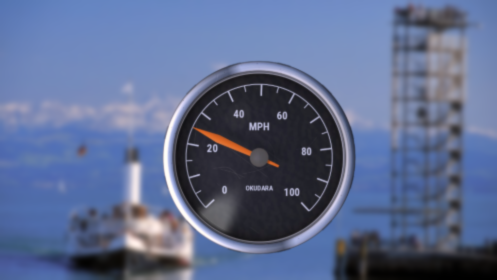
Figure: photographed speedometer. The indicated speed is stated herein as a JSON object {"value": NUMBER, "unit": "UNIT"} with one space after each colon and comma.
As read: {"value": 25, "unit": "mph"}
